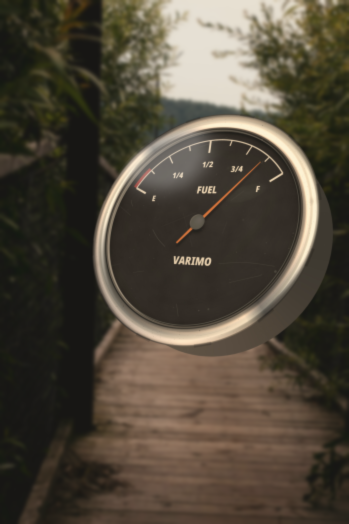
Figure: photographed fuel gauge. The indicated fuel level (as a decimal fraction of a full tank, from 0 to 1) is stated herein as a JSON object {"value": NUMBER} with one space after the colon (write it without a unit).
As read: {"value": 0.875}
